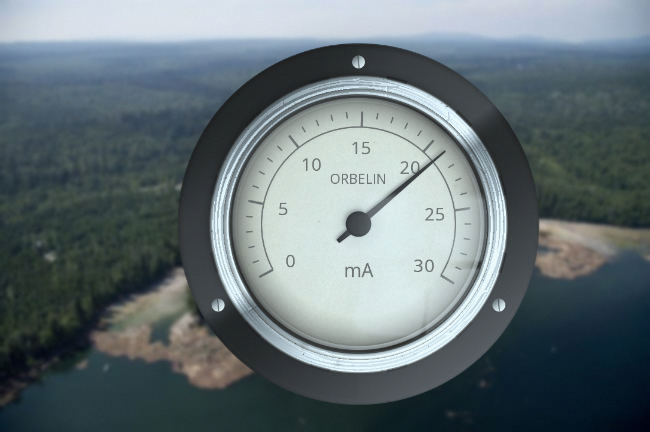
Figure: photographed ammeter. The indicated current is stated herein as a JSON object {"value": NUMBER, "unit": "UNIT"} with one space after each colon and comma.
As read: {"value": 21, "unit": "mA"}
